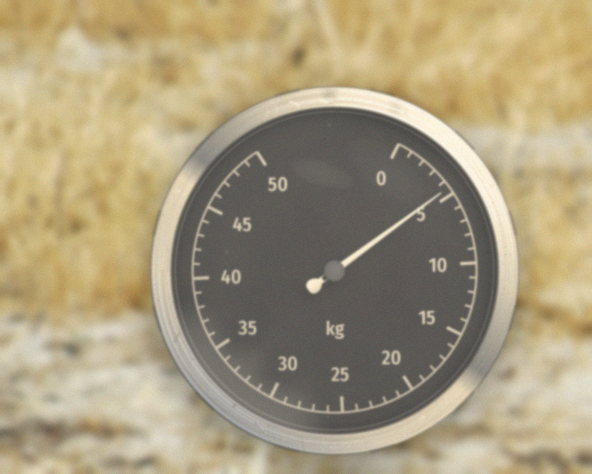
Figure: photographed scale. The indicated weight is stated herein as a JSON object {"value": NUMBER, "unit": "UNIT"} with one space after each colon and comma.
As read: {"value": 4.5, "unit": "kg"}
